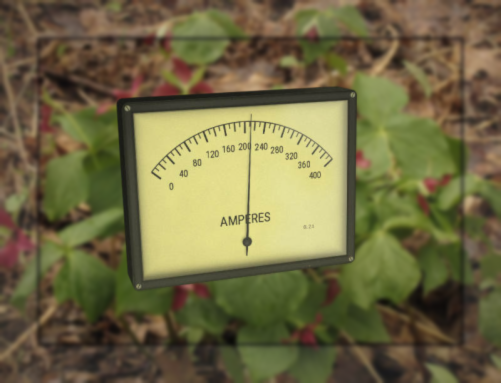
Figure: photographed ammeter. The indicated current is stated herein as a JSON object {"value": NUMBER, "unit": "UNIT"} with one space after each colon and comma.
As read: {"value": 210, "unit": "A"}
